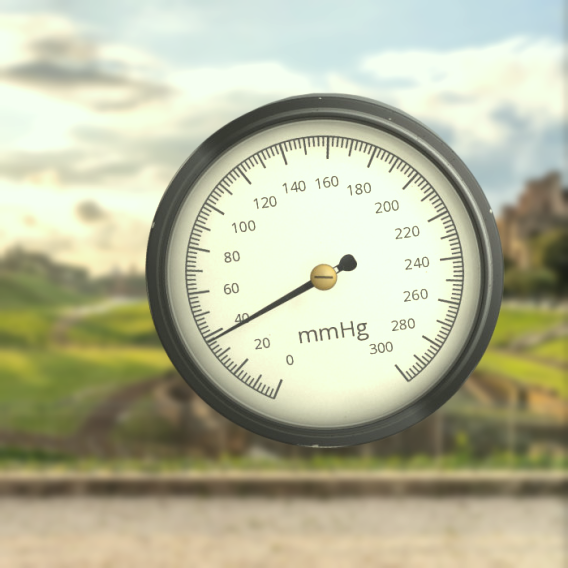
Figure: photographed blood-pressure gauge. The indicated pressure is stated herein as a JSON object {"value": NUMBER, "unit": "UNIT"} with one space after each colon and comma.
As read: {"value": 38, "unit": "mmHg"}
